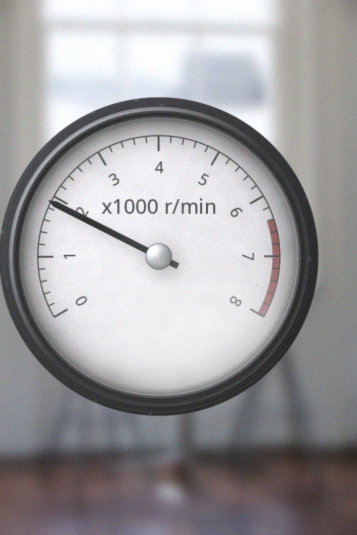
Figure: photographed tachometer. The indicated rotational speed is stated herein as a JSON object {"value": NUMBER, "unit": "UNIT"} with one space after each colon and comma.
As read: {"value": 1900, "unit": "rpm"}
